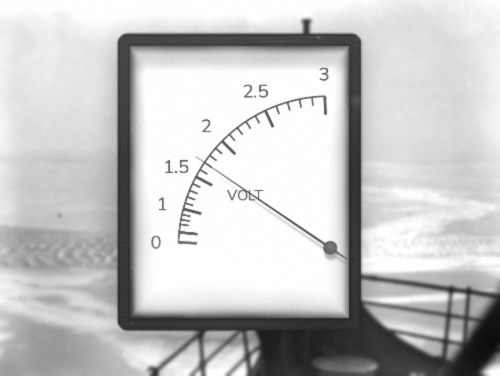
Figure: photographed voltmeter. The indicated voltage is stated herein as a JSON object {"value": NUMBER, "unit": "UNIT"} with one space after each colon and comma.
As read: {"value": 1.7, "unit": "V"}
